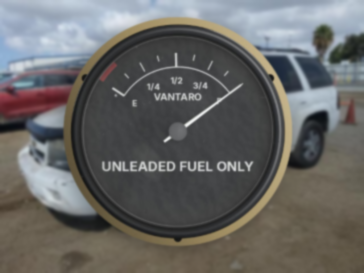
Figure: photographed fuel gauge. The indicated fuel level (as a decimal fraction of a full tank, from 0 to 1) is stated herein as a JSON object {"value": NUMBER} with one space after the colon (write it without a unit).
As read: {"value": 1}
